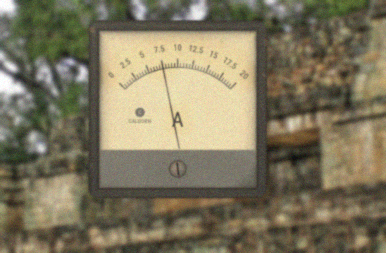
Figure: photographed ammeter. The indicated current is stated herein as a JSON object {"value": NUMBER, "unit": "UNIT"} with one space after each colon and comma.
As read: {"value": 7.5, "unit": "A"}
